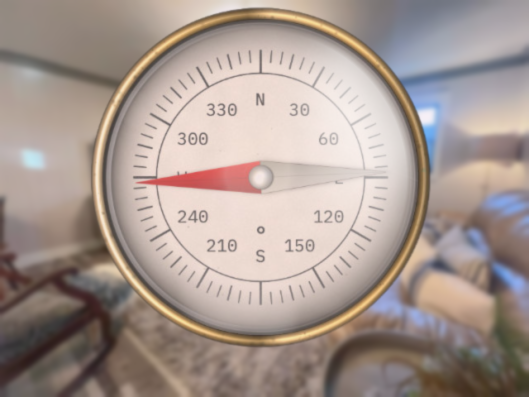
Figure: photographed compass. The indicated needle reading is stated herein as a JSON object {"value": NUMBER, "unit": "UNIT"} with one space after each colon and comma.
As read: {"value": 267.5, "unit": "°"}
